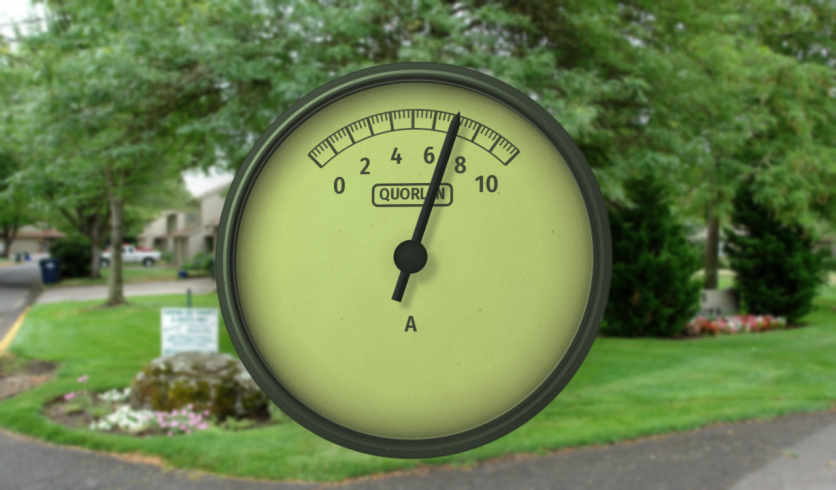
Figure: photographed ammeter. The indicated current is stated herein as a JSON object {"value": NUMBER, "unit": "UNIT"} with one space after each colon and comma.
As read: {"value": 7, "unit": "A"}
